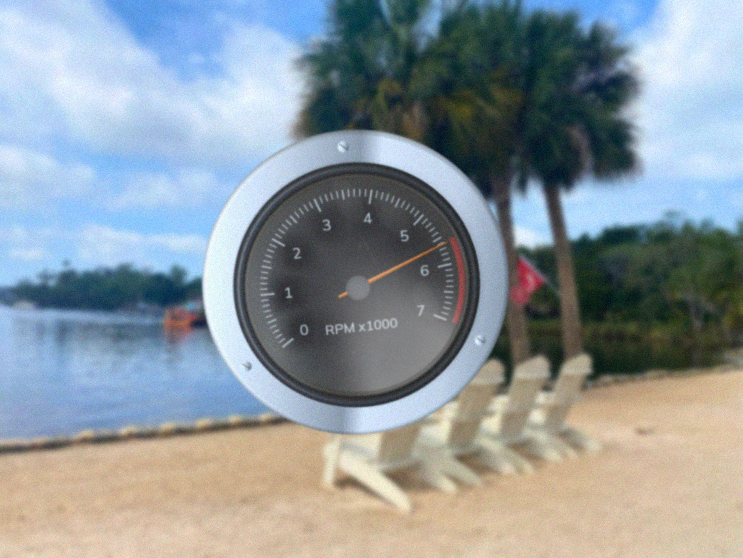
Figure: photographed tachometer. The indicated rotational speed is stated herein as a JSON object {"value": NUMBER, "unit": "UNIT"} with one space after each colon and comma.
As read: {"value": 5600, "unit": "rpm"}
